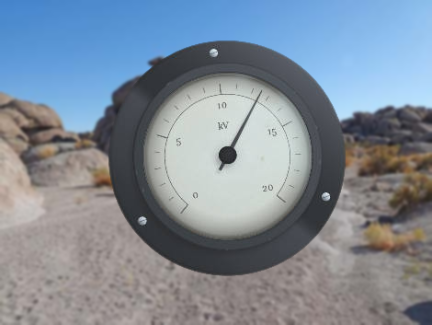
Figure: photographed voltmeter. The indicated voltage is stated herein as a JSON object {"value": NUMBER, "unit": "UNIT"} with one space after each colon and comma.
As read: {"value": 12.5, "unit": "kV"}
